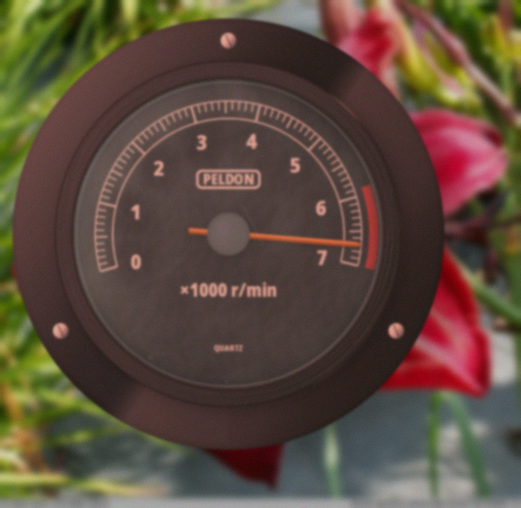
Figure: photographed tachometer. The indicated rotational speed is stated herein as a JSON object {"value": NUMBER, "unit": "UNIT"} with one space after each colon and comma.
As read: {"value": 6700, "unit": "rpm"}
